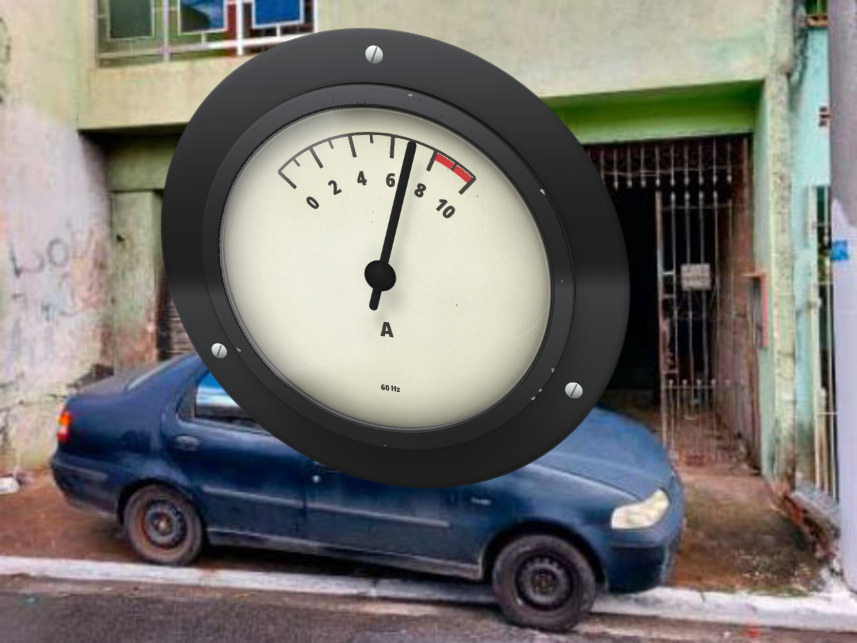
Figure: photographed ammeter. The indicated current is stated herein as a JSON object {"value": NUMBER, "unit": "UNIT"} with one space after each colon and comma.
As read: {"value": 7, "unit": "A"}
